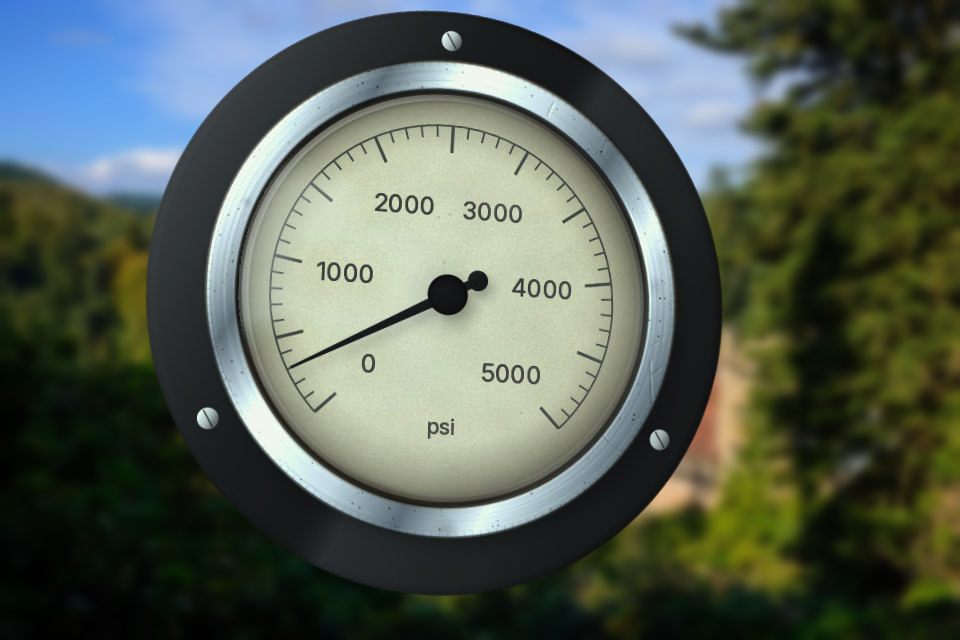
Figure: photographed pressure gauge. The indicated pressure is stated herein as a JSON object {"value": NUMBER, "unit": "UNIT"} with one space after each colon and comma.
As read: {"value": 300, "unit": "psi"}
